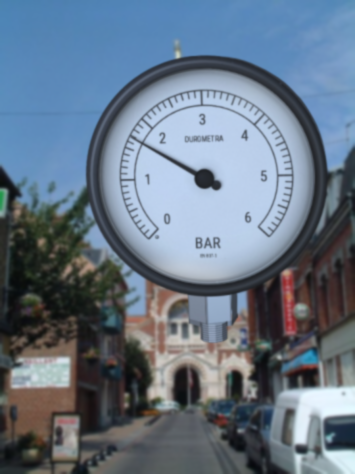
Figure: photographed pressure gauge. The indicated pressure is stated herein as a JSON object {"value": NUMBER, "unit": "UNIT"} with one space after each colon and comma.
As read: {"value": 1.7, "unit": "bar"}
